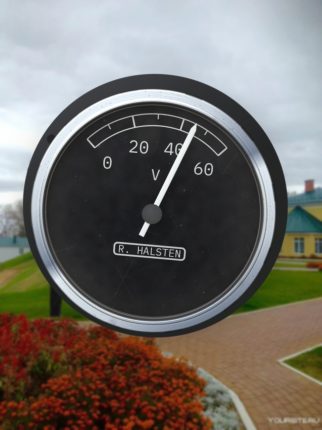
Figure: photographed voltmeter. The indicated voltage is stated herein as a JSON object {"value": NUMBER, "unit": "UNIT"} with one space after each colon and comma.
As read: {"value": 45, "unit": "V"}
